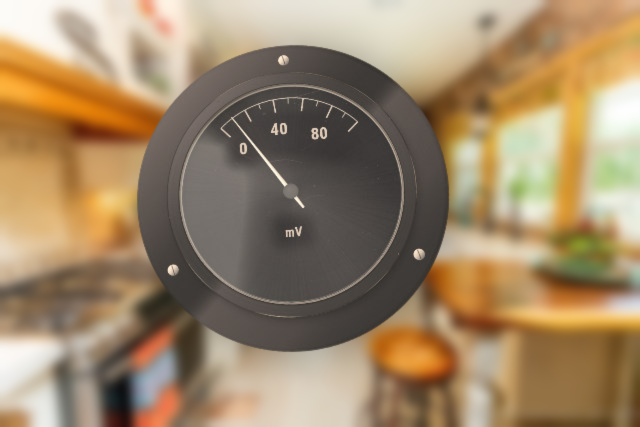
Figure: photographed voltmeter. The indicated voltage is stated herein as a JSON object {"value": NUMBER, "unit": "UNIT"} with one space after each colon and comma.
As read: {"value": 10, "unit": "mV"}
